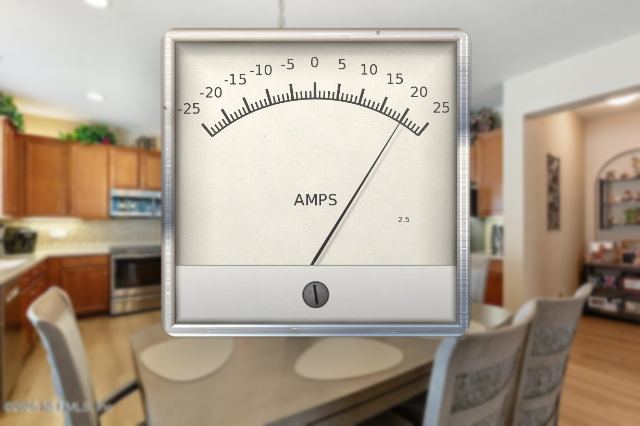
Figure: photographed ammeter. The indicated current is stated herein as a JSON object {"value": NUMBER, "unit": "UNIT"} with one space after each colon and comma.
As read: {"value": 20, "unit": "A"}
